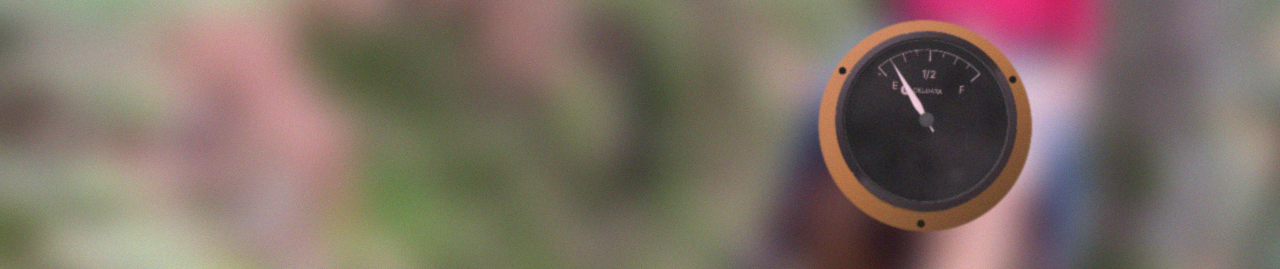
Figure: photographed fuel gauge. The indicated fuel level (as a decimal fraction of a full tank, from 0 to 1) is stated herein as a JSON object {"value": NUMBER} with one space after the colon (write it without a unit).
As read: {"value": 0.125}
